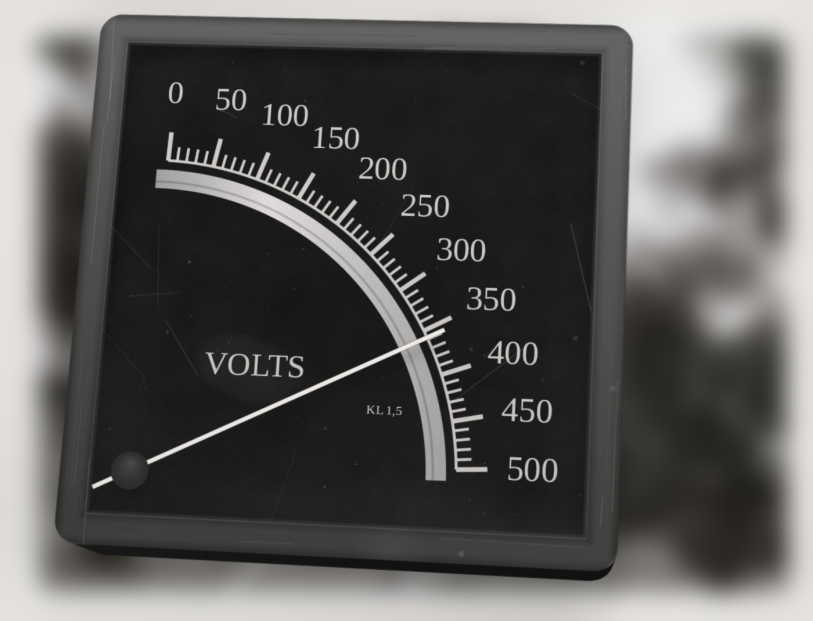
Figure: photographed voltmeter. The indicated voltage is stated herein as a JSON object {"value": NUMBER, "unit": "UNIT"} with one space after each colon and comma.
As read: {"value": 360, "unit": "V"}
